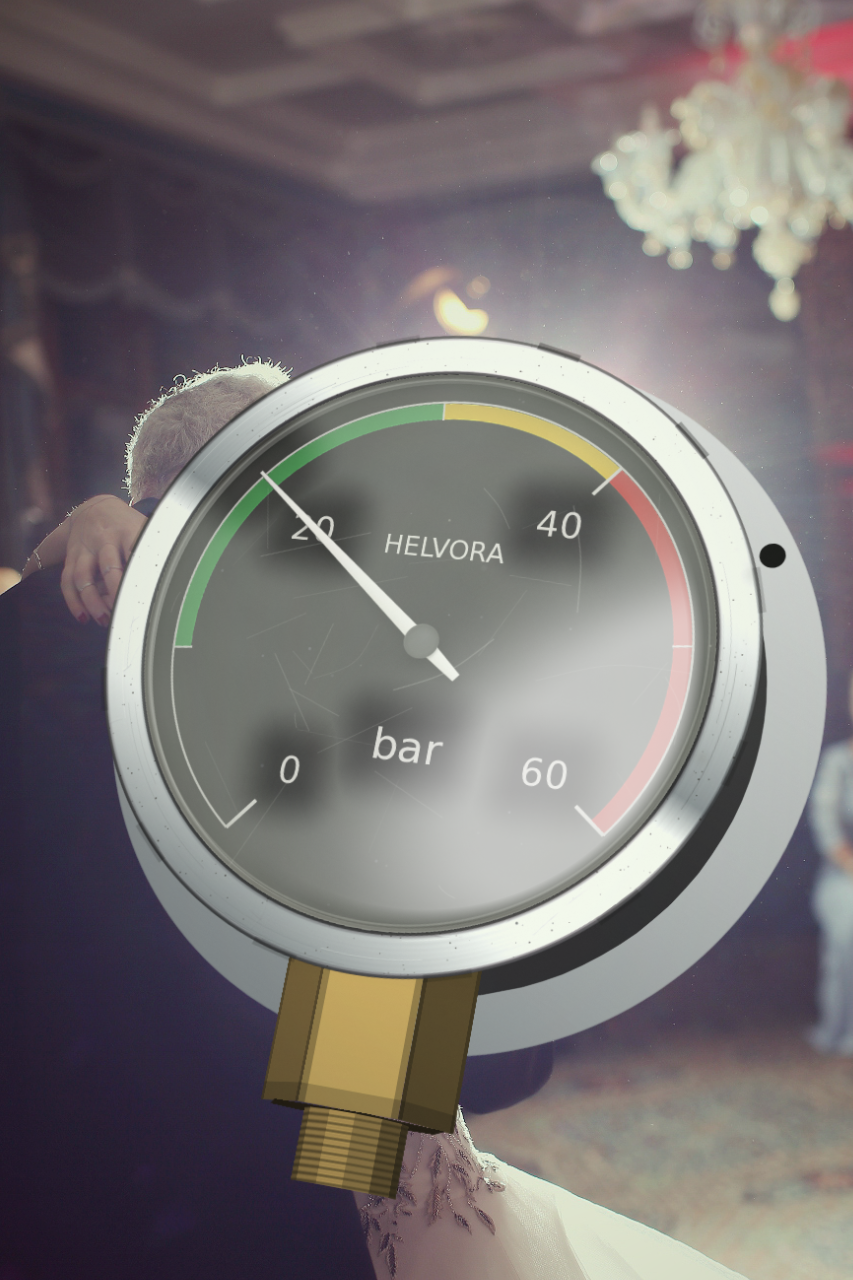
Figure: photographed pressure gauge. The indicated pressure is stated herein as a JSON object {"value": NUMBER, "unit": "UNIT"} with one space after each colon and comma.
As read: {"value": 20, "unit": "bar"}
